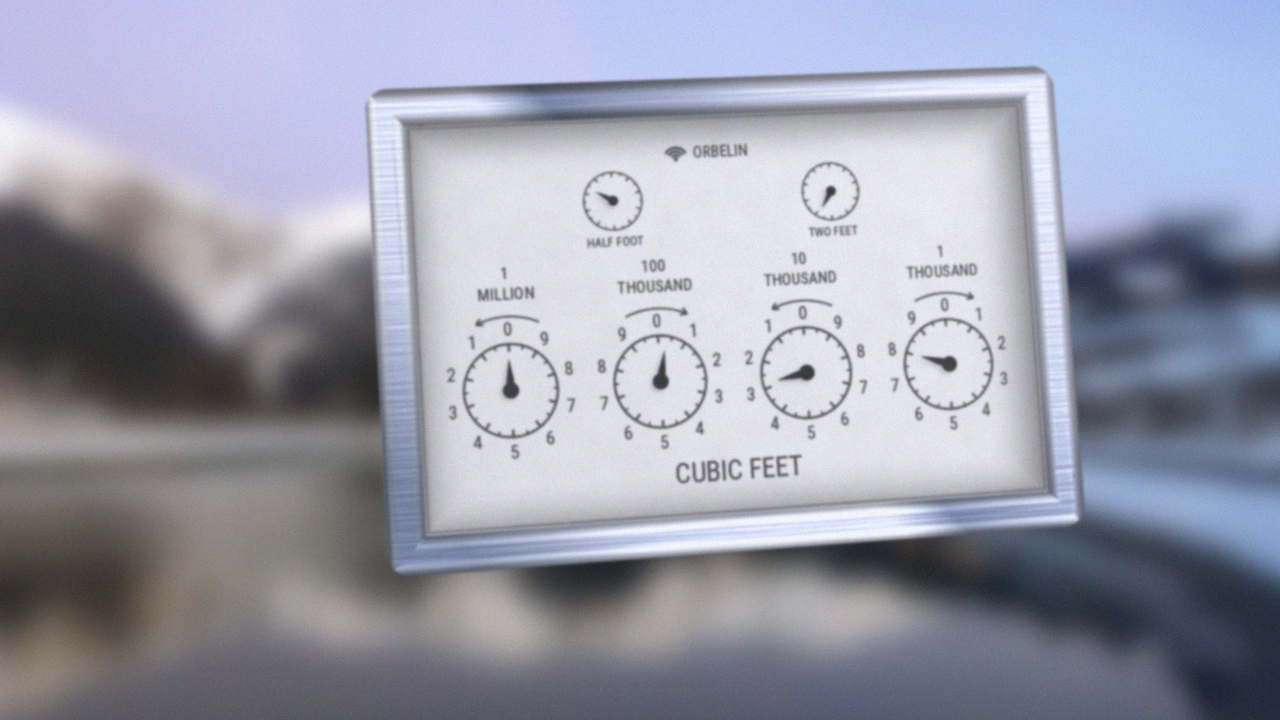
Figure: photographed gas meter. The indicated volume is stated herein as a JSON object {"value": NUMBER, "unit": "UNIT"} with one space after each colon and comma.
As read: {"value": 2800, "unit": "ft³"}
